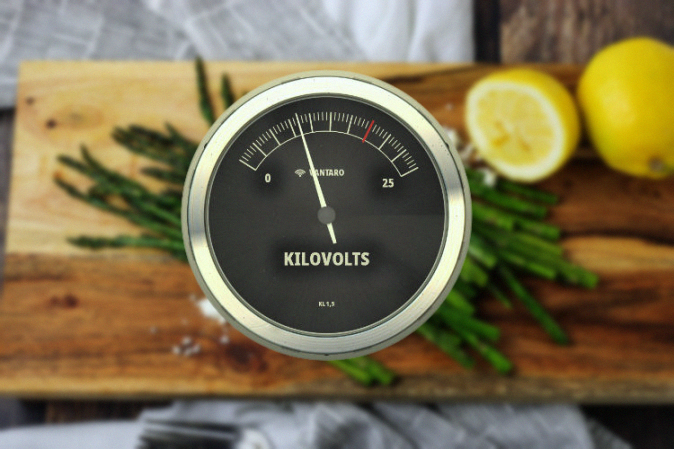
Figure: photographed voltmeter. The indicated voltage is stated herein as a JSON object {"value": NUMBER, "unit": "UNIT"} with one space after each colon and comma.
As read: {"value": 8.5, "unit": "kV"}
